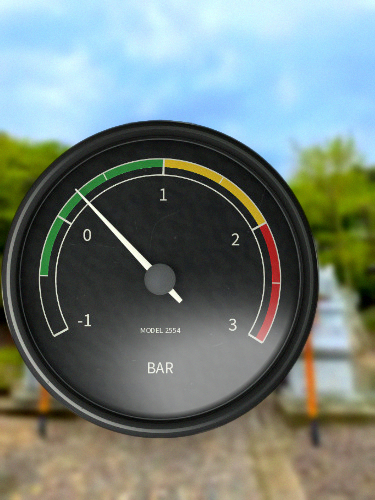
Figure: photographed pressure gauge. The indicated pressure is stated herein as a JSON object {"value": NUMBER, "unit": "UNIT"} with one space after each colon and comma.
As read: {"value": 0.25, "unit": "bar"}
